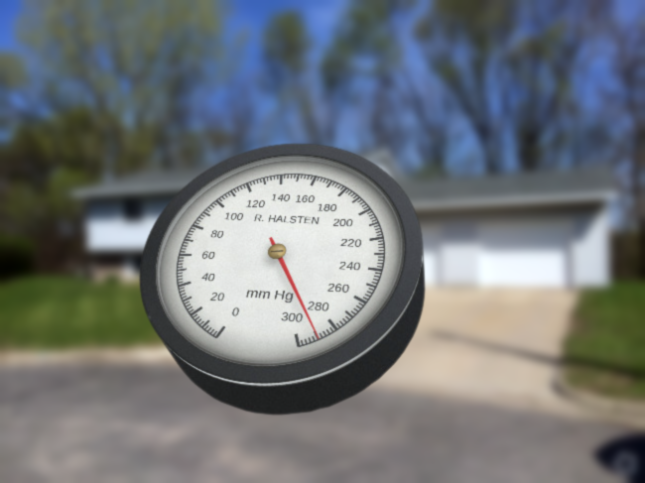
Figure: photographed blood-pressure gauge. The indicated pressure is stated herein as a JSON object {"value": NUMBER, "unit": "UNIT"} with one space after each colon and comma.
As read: {"value": 290, "unit": "mmHg"}
